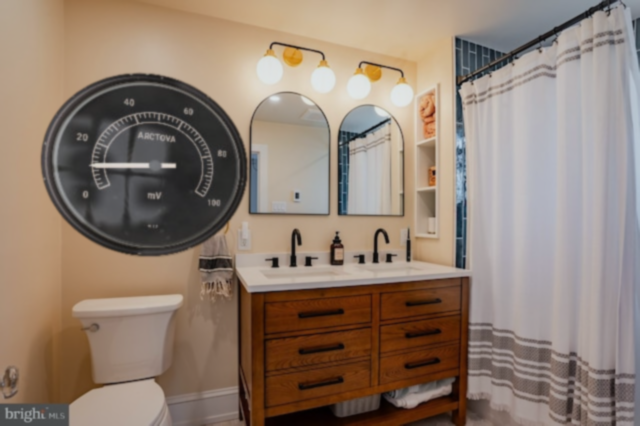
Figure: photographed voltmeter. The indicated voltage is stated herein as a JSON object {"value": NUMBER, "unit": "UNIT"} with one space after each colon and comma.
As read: {"value": 10, "unit": "mV"}
